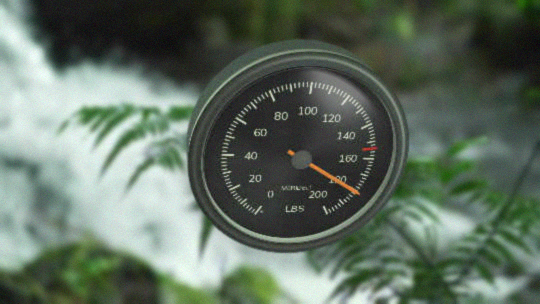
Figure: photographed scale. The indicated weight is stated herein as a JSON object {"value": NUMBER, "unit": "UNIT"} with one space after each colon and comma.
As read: {"value": 180, "unit": "lb"}
